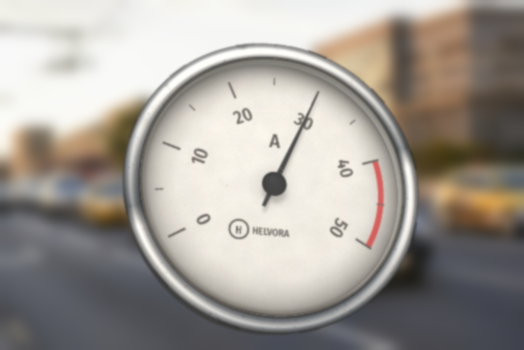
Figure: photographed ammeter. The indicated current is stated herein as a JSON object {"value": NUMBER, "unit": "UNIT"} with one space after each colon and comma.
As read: {"value": 30, "unit": "A"}
